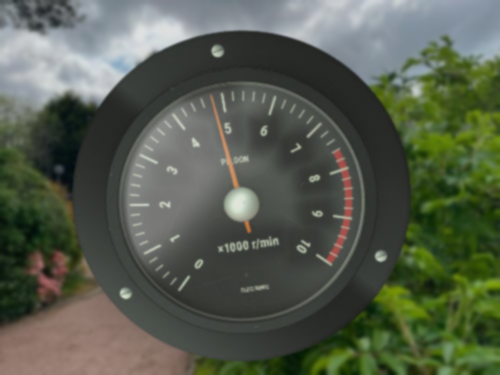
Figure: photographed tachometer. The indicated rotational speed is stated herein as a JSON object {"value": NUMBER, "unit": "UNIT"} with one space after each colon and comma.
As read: {"value": 4800, "unit": "rpm"}
